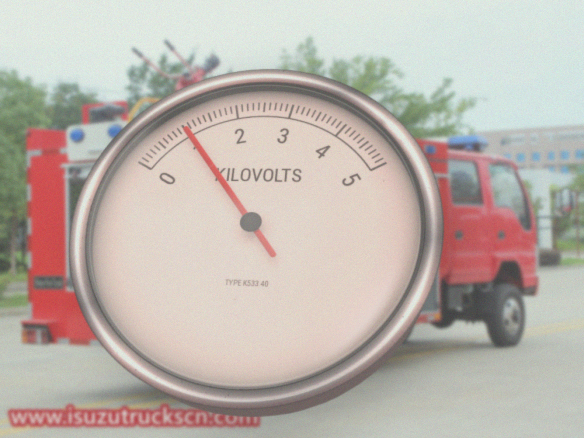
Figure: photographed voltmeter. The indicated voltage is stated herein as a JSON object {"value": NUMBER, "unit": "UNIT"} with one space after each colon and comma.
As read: {"value": 1, "unit": "kV"}
